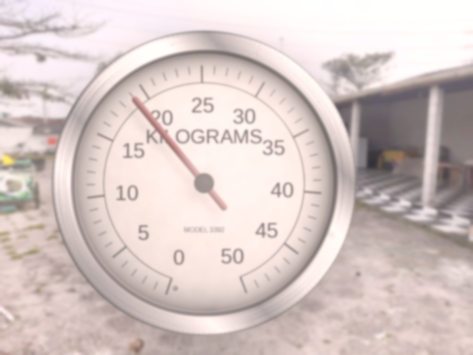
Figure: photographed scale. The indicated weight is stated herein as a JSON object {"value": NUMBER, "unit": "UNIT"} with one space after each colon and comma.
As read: {"value": 19, "unit": "kg"}
